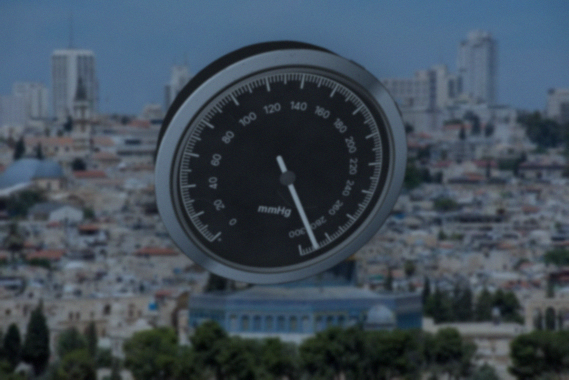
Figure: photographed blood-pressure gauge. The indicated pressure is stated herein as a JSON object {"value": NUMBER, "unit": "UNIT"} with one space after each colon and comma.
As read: {"value": 290, "unit": "mmHg"}
